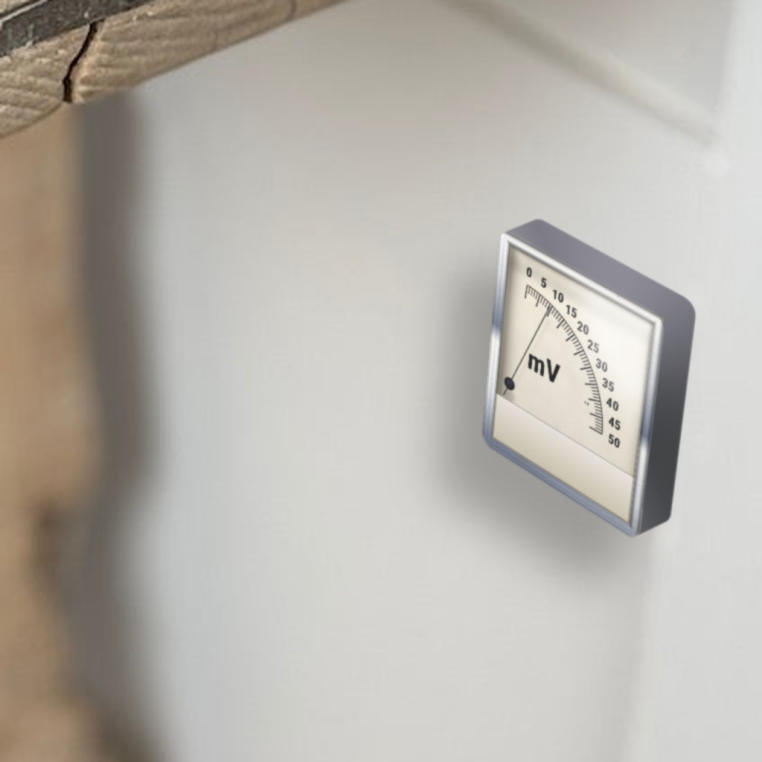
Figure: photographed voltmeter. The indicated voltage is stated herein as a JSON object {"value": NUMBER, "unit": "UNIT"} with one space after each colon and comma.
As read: {"value": 10, "unit": "mV"}
